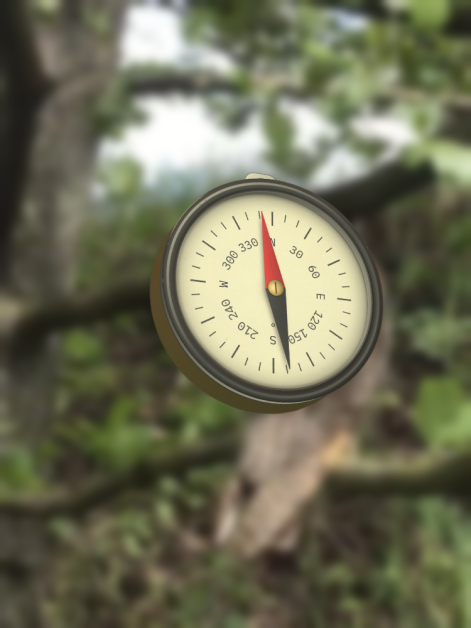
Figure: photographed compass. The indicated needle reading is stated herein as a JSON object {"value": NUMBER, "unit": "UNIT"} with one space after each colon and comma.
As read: {"value": 350, "unit": "°"}
